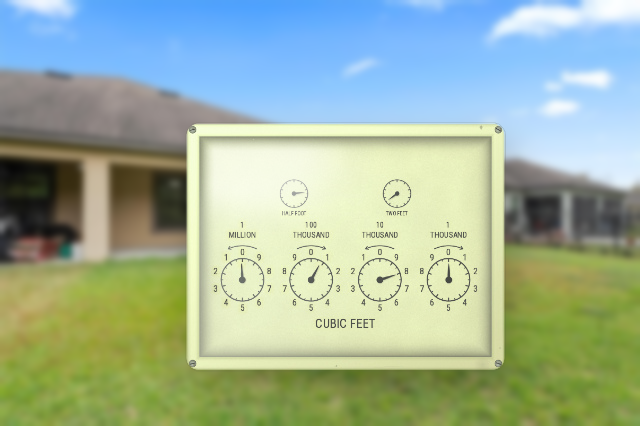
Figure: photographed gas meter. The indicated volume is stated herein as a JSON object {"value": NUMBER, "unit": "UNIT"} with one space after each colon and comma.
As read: {"value": 8000, "unit": "ft³"}
